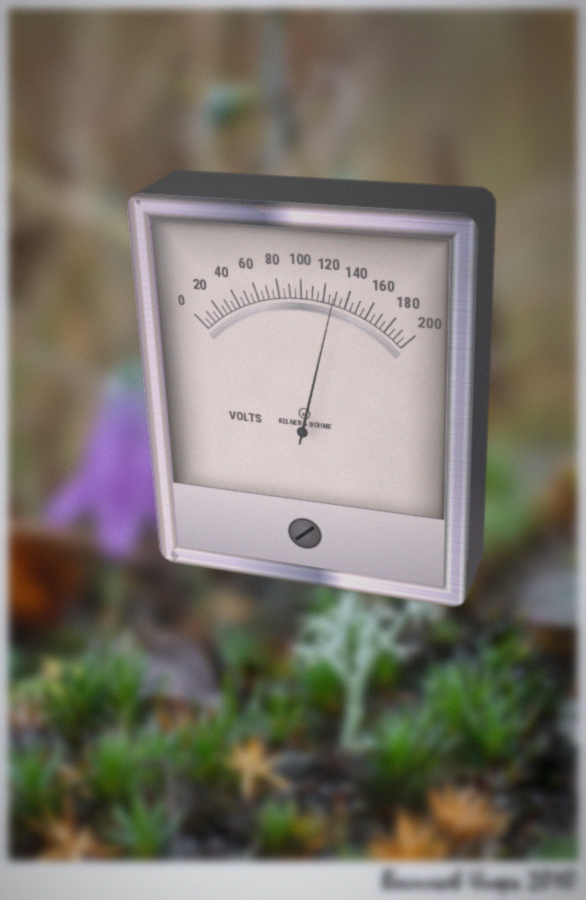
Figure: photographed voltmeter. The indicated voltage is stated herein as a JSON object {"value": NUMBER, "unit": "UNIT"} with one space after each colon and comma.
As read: {"value": 130, "unit": "V"}
